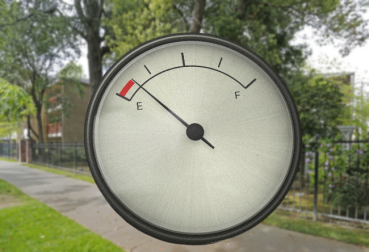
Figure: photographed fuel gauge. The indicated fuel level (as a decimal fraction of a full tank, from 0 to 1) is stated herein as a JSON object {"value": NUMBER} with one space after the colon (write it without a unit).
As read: {"value": 0.125}
